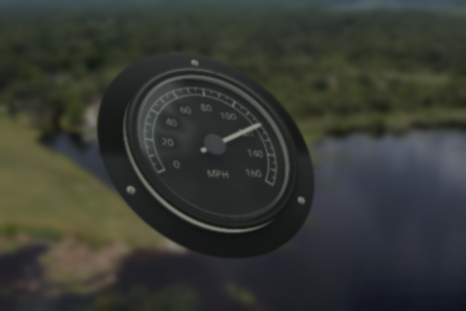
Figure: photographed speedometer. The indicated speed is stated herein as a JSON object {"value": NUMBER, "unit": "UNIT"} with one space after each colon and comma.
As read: {"value": 120, "unit": "mph"}
